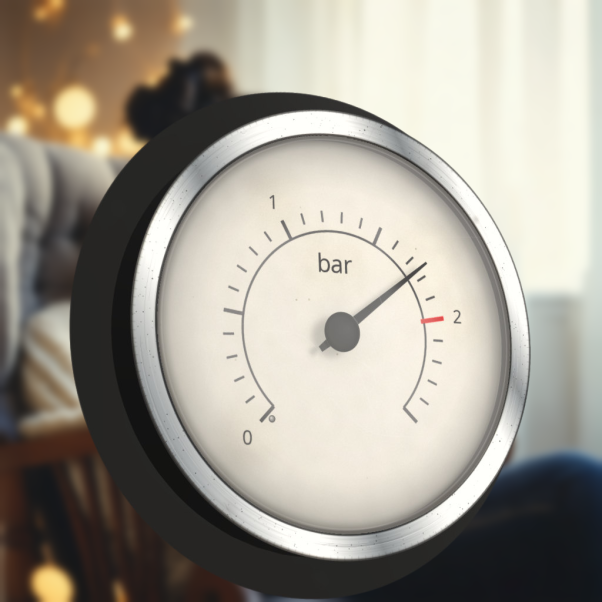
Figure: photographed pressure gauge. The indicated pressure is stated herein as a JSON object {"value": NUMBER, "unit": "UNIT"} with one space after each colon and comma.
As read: {"value": 1.75, "unit": "bar"}
